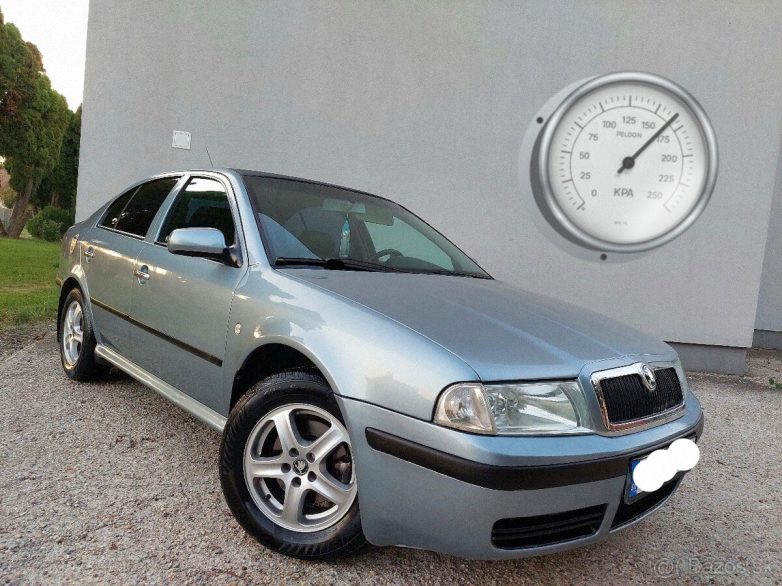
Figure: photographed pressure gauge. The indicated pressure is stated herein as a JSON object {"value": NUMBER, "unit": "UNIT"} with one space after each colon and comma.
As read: {"value": 165, "unit": "kPa"}
